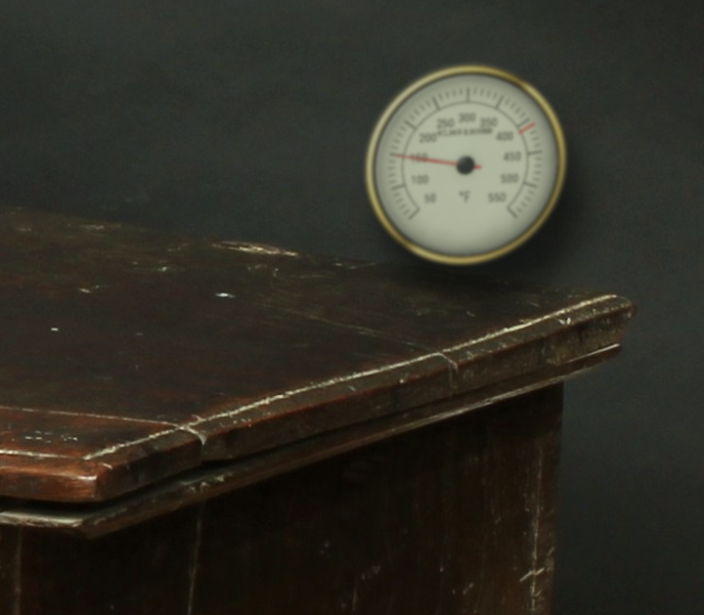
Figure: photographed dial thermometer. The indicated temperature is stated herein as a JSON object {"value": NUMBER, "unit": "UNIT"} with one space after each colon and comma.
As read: {"value": 150, "unit": "°F"}
